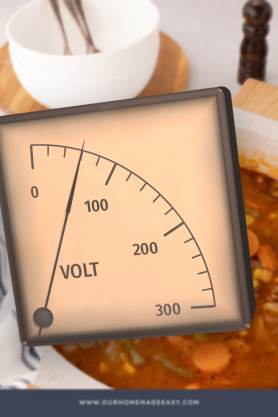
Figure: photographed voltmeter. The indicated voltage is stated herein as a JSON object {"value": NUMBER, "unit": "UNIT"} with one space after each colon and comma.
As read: {"value": 60, "unit": "V"}
